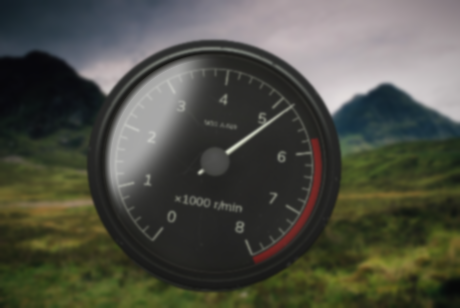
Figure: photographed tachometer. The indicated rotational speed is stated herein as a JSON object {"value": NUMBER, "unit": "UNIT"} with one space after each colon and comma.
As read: {"value": 5200, "unit": "rpm"}
